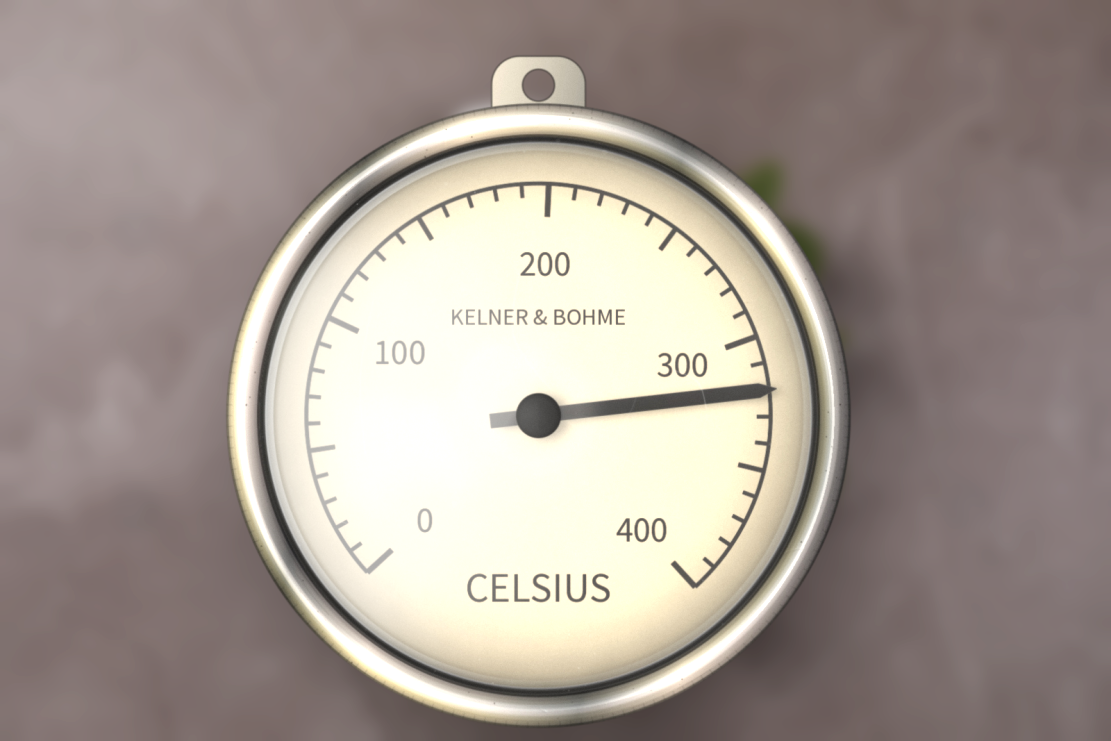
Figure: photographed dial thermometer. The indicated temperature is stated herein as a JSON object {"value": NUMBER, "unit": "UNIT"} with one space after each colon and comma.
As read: {"value": 320, "unit": "°C"}
